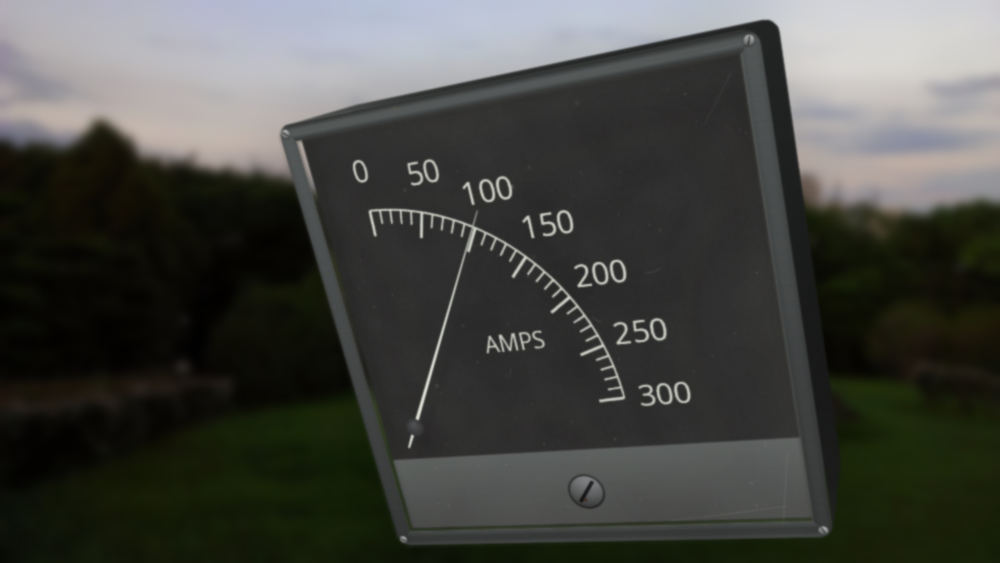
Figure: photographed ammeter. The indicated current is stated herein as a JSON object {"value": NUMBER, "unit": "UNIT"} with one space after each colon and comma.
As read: {"value": 100, "unit": "A"}
